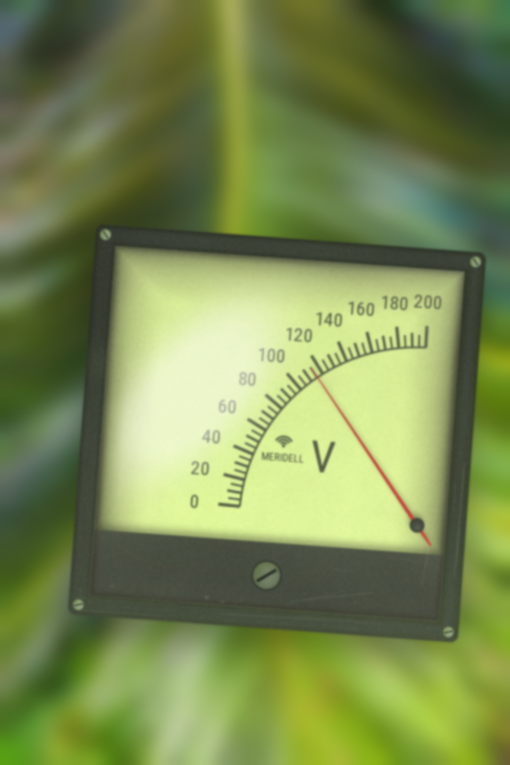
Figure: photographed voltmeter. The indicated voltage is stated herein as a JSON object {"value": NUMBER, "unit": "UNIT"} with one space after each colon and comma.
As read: {"value": 115, "unit": "V"}
